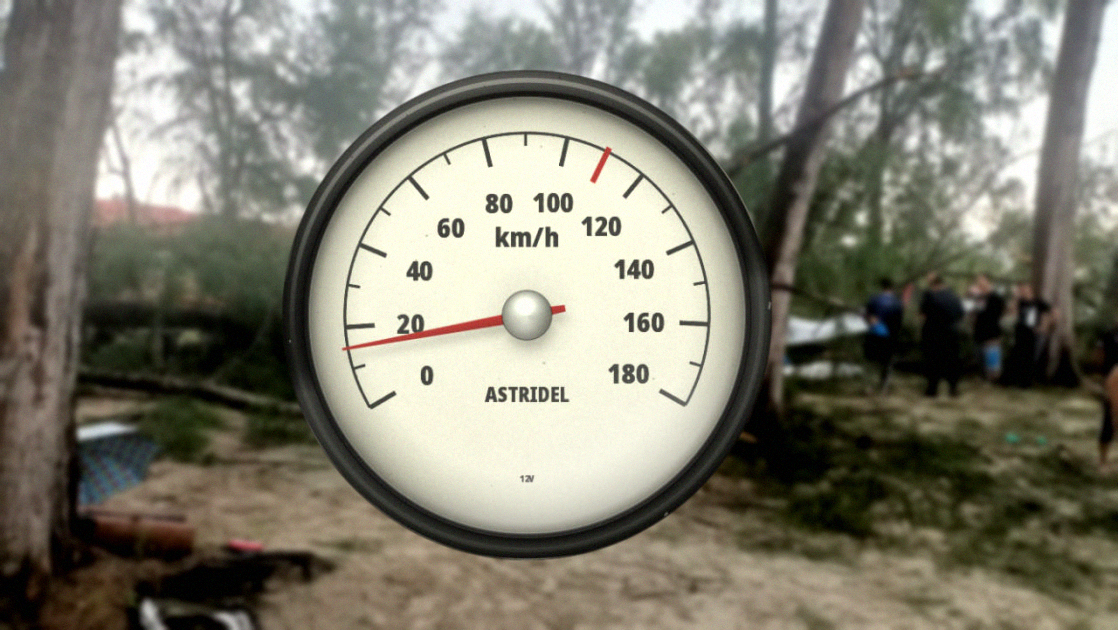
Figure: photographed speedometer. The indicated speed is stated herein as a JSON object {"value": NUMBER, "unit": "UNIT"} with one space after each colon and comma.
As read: {"value": 15, "unit": "km/h"}
